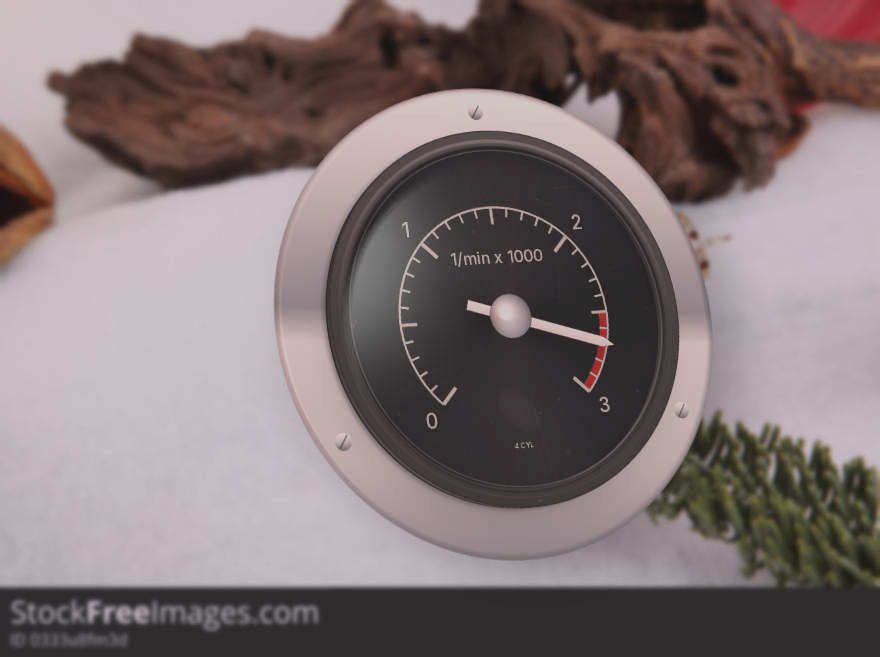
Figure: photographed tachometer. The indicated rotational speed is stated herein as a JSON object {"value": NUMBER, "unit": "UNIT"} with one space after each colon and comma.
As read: {"value": 2700, "unit": "rpm"}
